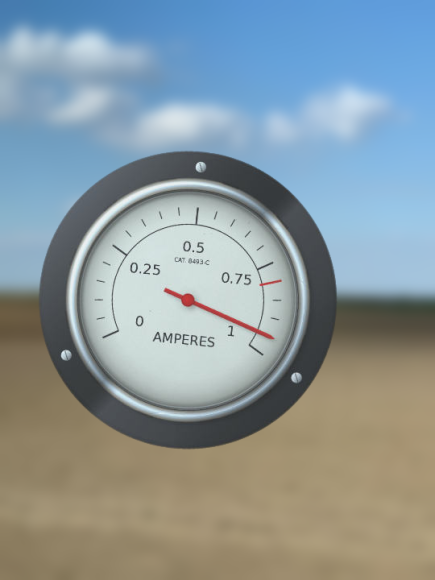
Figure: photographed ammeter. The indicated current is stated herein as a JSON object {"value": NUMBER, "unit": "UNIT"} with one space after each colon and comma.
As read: {"value": 0.95, "unit": "A"}
